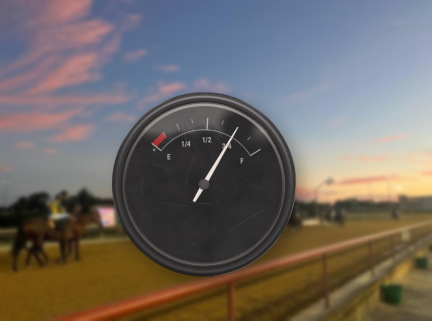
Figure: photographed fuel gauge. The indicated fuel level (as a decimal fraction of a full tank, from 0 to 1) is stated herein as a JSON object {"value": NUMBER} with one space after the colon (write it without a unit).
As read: {"value": 0.75}
